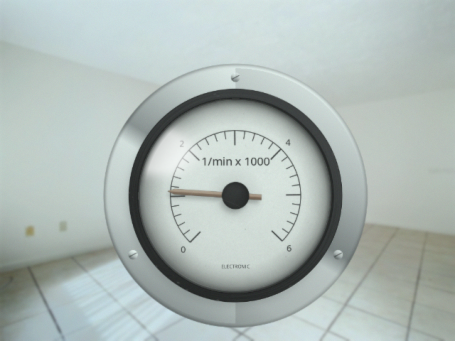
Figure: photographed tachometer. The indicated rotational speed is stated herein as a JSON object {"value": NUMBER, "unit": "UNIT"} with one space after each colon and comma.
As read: {"value": 1100, "unit": "rpm"}
